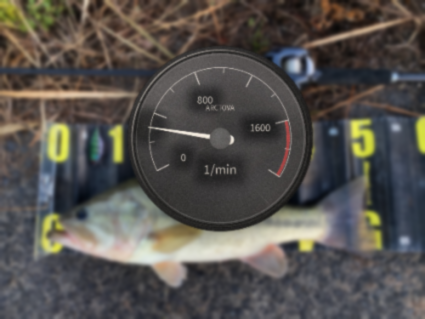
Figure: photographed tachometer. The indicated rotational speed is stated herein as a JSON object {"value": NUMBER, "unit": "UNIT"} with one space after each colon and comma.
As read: {"value": 300, "unit": "rpm"}
